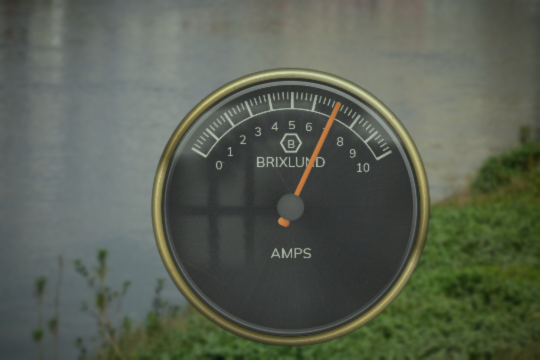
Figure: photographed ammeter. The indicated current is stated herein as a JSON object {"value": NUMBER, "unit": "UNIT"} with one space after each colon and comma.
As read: {"value": 7, "unit": "A"}
